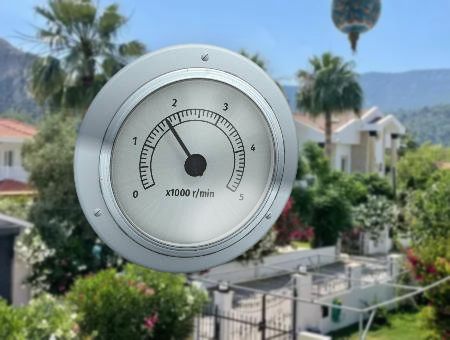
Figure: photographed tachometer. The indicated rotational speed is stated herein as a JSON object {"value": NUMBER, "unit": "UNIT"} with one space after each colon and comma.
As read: {"value": 1700, "unit": "rpm"}
